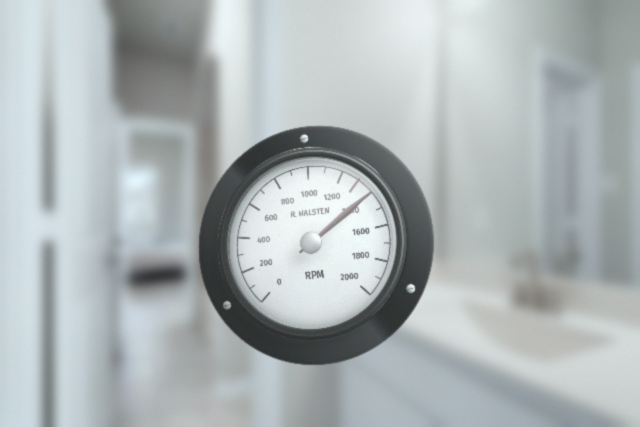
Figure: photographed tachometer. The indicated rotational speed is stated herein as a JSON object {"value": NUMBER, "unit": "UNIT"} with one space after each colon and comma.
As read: {"value": 1400, "unit": "rpm"}
